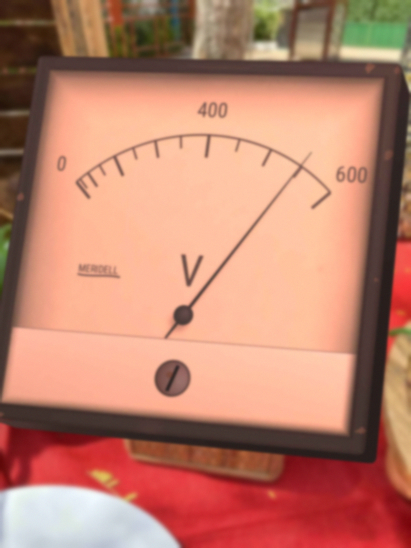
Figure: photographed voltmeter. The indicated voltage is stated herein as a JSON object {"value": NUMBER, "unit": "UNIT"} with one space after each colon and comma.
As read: {"value": 550, "unit": "V"}
